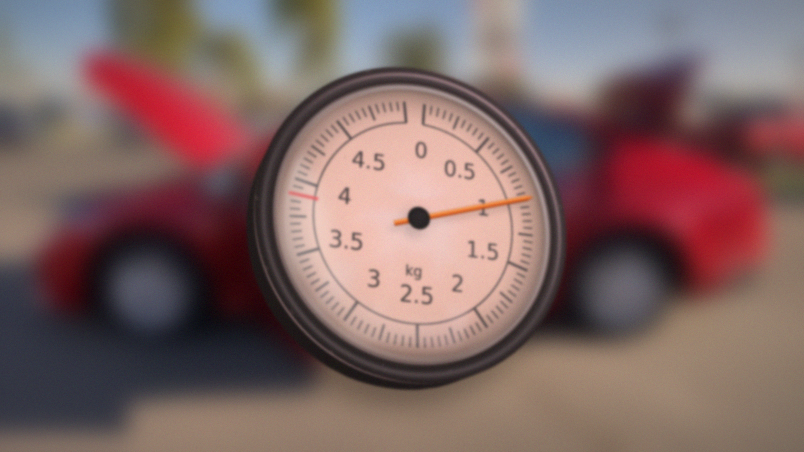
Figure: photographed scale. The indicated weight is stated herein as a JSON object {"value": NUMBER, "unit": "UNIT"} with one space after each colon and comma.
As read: {"value": 1, "unit": "kg"}
